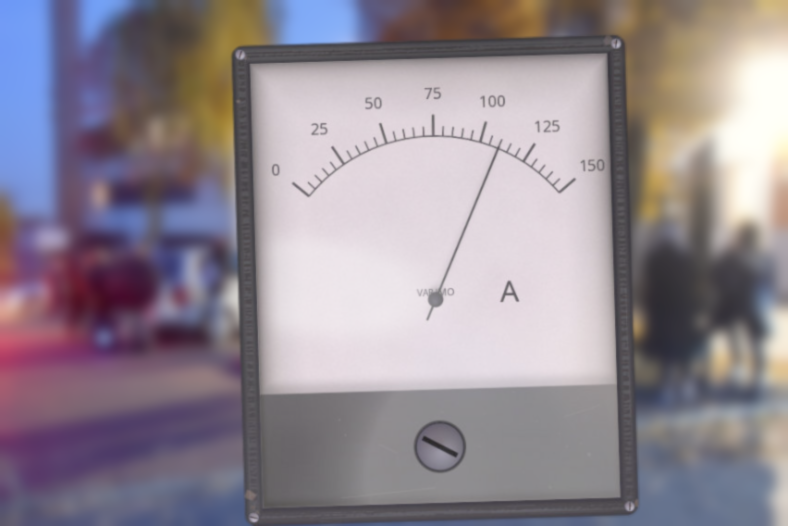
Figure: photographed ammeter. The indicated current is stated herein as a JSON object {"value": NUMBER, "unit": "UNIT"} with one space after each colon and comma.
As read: {"value": 110, "unit": "A"}
